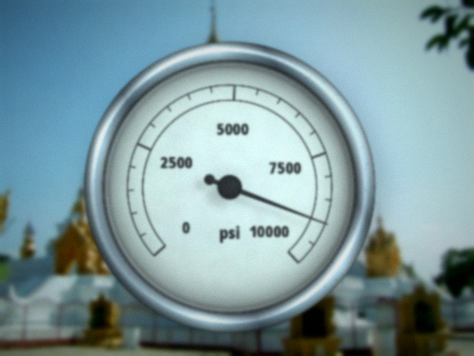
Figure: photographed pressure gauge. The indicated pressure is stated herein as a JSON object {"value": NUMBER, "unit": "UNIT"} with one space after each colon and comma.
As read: {"value": 9000, "unit": "psi"}
